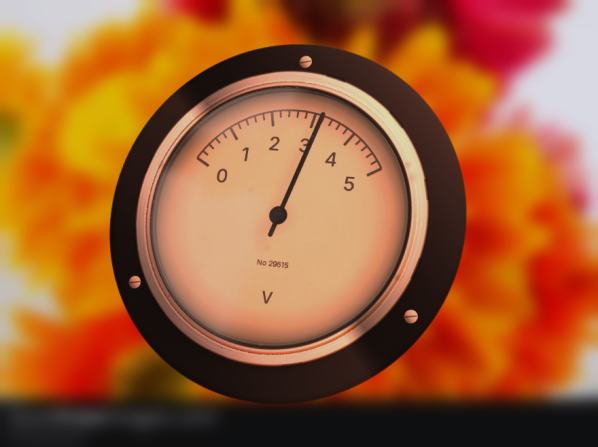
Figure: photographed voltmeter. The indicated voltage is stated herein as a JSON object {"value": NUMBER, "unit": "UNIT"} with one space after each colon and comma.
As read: {"value": 3.2, "unit": "V"}
